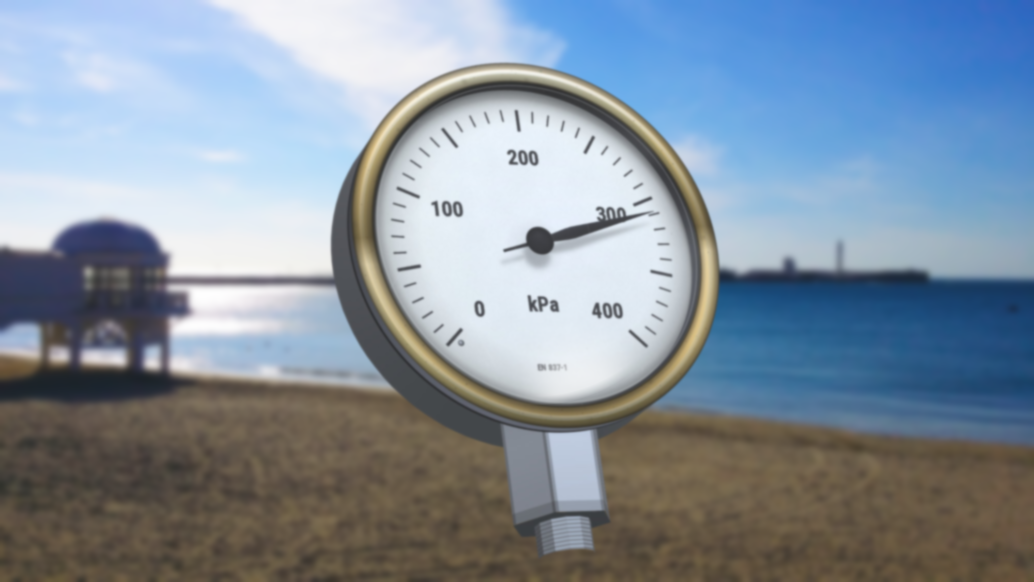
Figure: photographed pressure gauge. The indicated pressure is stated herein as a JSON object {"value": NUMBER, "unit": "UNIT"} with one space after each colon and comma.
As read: {"value": 310, "unit": "kPa"}
